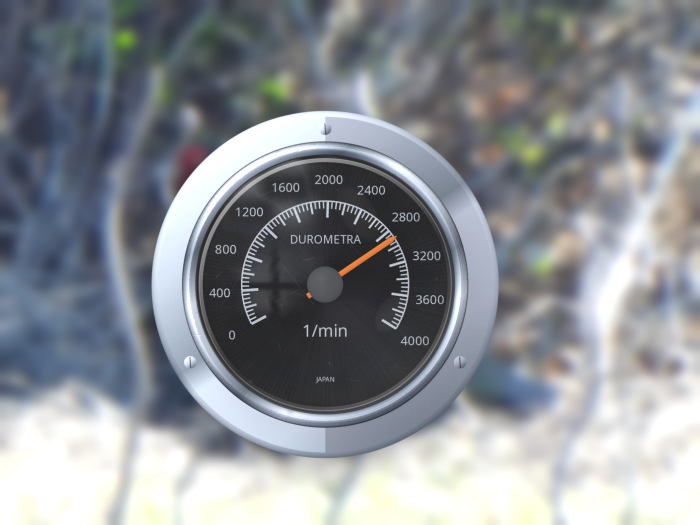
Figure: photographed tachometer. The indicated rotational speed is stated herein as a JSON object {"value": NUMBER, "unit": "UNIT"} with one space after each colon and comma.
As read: {"value": 2900, "unit": "rpm"}
